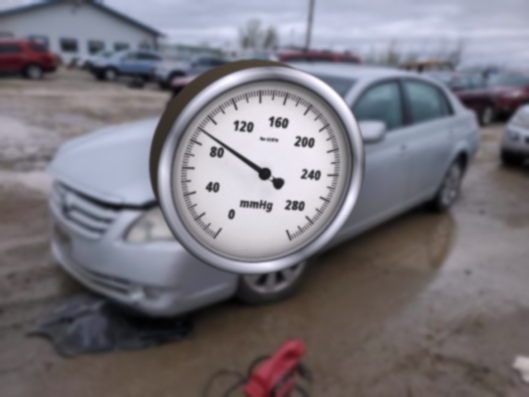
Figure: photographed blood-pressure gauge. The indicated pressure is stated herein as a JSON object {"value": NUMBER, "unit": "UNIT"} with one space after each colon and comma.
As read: {"value": 90, "unit": "mmHg"}
